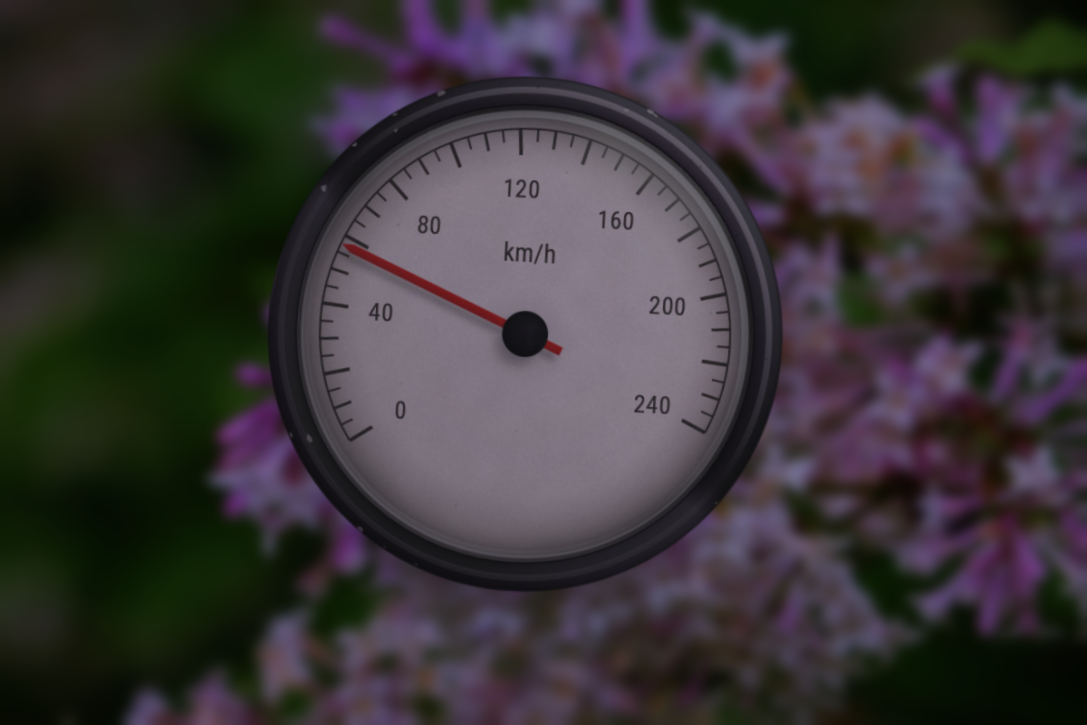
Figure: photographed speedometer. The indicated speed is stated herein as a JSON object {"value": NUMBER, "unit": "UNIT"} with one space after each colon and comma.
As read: {"value": 57.5, "unit": "km/h"}
